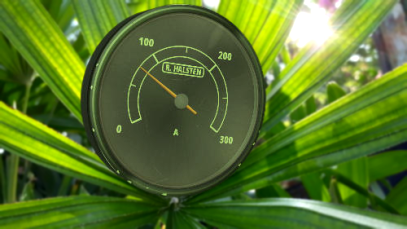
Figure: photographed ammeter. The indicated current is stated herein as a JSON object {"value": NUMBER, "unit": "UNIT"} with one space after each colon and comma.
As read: {"value": 75, "unit": "A"}
